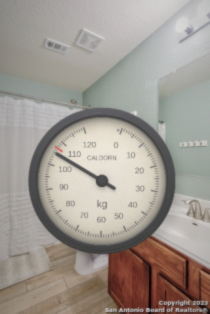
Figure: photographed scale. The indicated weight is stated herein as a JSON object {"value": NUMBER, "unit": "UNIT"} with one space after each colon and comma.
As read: {"value": 105, "unit": "kg"}
